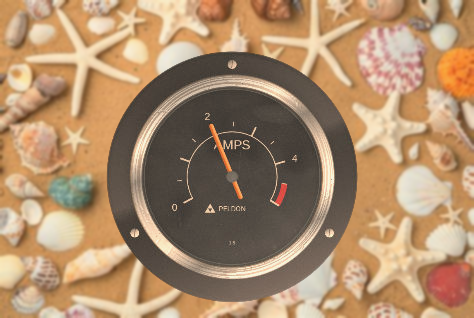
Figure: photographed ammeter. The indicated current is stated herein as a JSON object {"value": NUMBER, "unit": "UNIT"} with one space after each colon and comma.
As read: {"value": 2, "unit": "A"}
